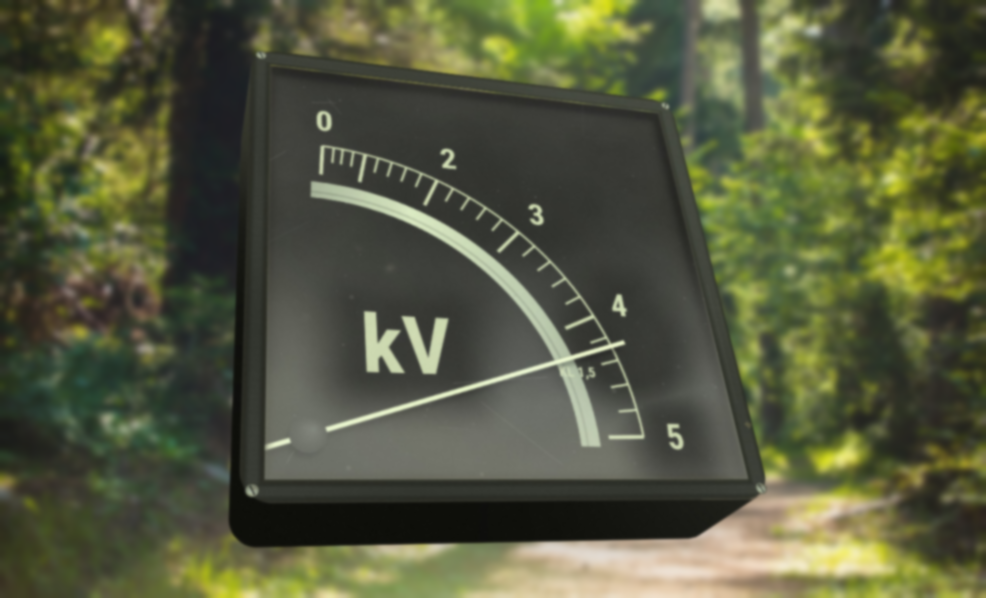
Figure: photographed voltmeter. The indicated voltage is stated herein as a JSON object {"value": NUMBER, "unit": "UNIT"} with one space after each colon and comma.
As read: {"value": 4.3, "unit": "kV"}
